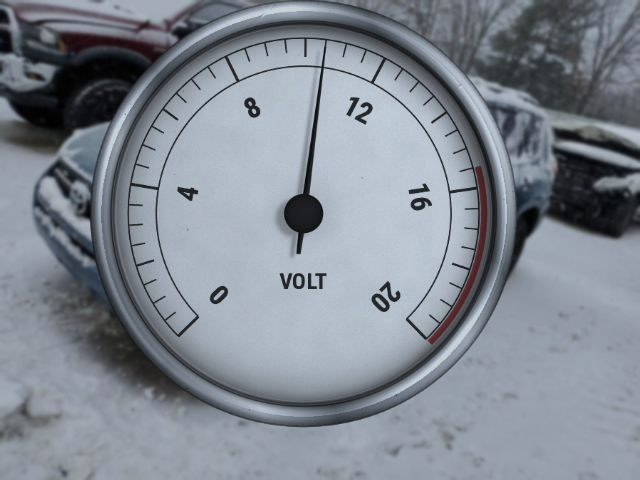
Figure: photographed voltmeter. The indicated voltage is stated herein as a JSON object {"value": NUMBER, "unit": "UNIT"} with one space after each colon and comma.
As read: {"value": 10.5, "unit": "V"}
